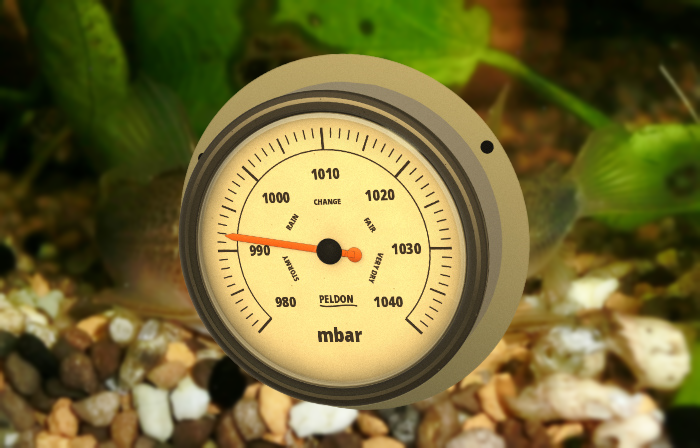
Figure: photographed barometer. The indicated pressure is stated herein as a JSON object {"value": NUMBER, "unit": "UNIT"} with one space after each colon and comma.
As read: {"value": 992, "unit": "mbar"}
